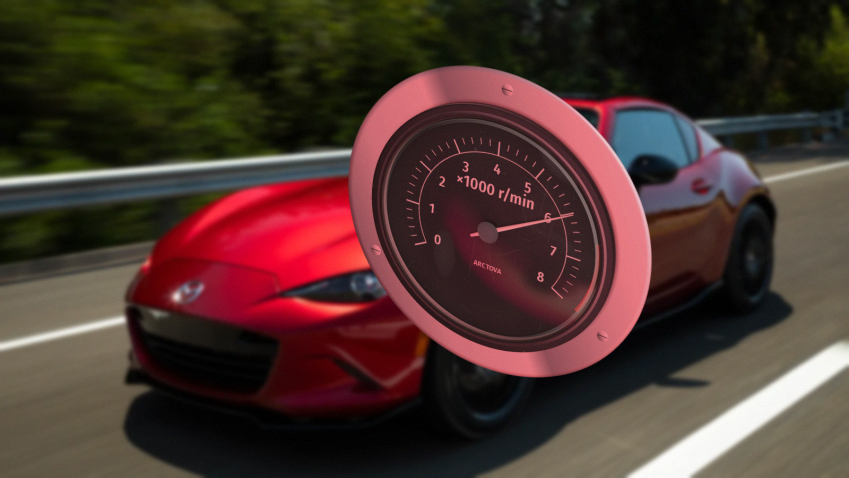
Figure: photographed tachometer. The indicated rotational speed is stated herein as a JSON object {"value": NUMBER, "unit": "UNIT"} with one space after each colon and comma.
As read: {"value": 6000, "unit": "rpm"}
